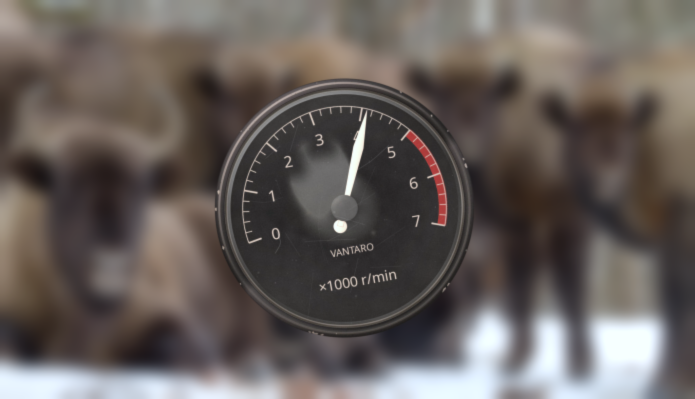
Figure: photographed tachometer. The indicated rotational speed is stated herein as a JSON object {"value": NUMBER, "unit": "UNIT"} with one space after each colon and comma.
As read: {"value": 4100, "unit": "rpm"}
